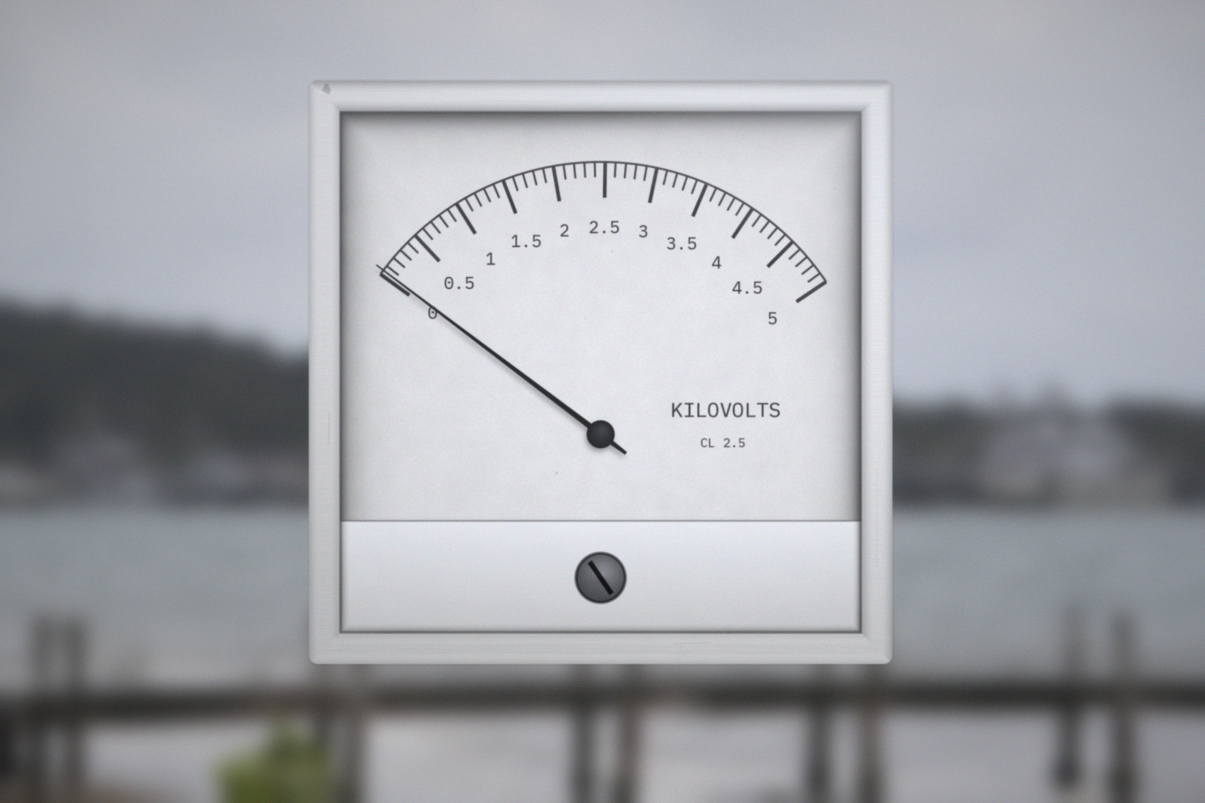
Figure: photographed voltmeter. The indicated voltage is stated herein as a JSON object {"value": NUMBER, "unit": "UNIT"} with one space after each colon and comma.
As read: {"value": 0.05, "unit": "kV"}
